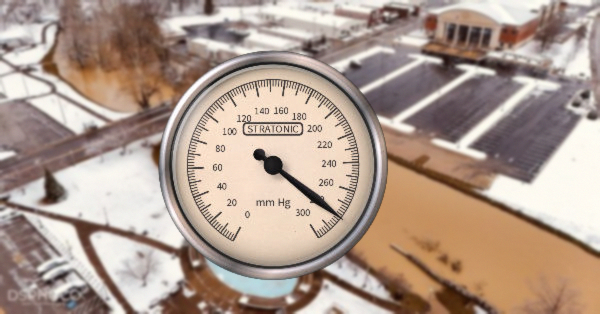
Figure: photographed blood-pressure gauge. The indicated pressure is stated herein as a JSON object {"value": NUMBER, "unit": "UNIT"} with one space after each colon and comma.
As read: {"value": 280, "unit": "mmHg"}
